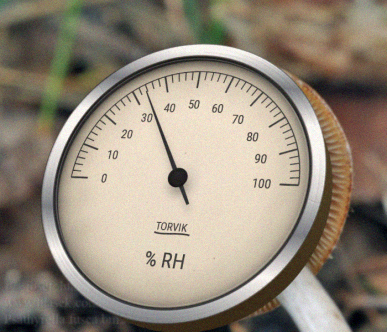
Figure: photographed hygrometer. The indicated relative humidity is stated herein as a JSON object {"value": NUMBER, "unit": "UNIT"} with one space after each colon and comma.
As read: {"value": 34, "unit": "%"}
